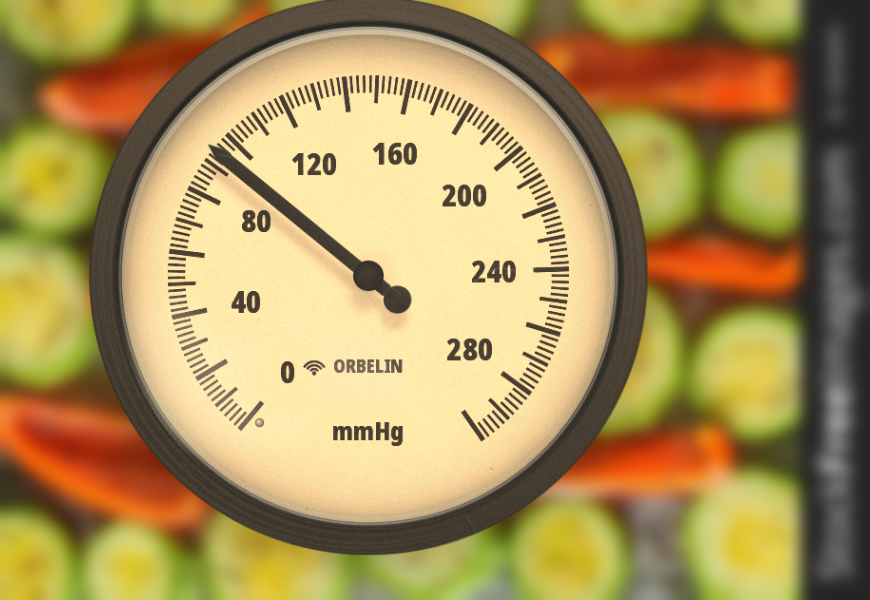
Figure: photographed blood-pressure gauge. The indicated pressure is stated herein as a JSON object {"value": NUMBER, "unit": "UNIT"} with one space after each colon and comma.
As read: {"value": 94, "unit": "mmHg"}
